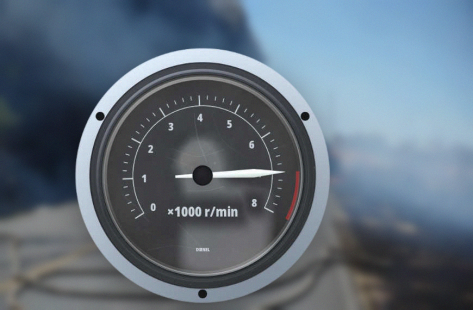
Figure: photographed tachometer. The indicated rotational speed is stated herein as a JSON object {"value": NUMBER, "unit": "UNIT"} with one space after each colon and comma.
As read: {"value": 7000, "unit": "rpm"}
